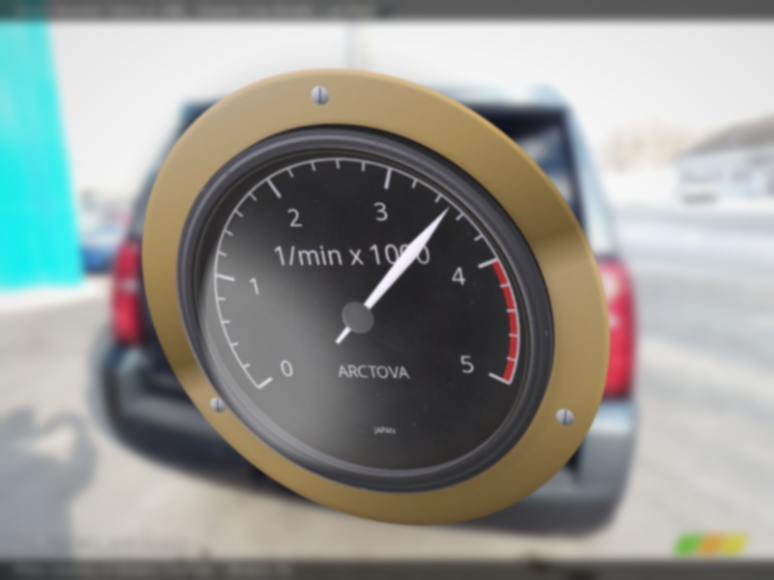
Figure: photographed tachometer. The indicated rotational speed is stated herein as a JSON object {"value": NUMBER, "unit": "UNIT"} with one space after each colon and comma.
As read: {"value": 3500, "unit": "rpm"}
